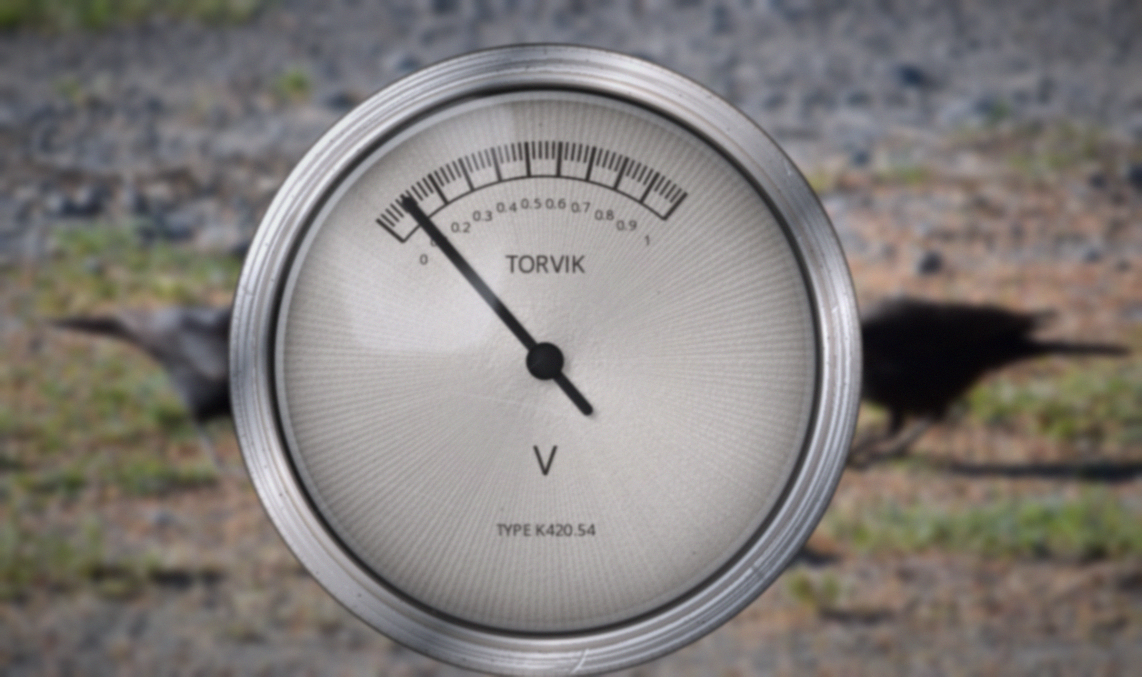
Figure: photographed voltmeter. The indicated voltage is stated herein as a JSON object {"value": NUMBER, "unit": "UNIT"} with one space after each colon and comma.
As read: {"value": 0.1, "unit": "V"}
